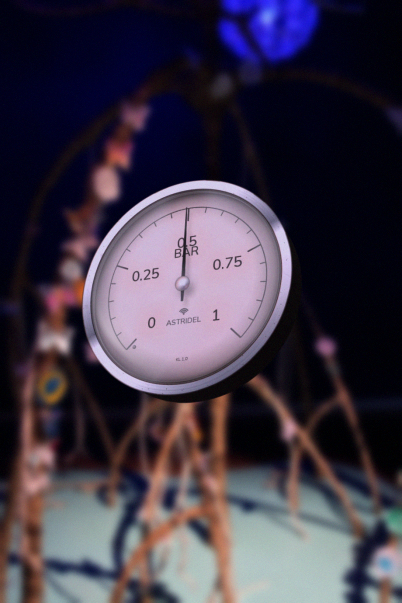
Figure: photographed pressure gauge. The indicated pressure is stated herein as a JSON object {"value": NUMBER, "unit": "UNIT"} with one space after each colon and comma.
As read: {"value": 0.5, "unit": "bar"}
